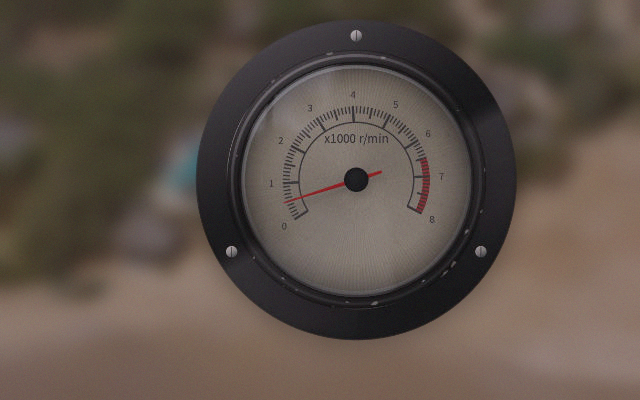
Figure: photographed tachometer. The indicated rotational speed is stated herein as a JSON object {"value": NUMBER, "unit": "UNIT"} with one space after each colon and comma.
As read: {"value": 500, "unit": "rpm"}
